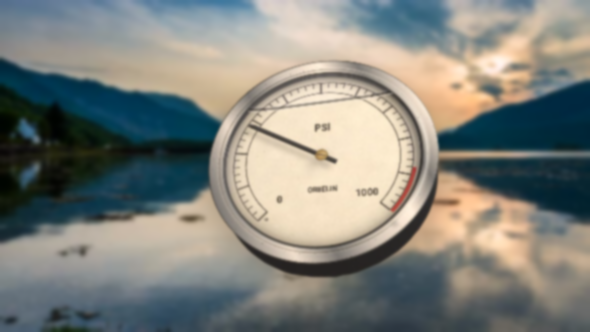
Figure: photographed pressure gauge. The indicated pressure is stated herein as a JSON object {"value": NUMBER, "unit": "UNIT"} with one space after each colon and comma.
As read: {"value": 280, "unit": "psi"}
